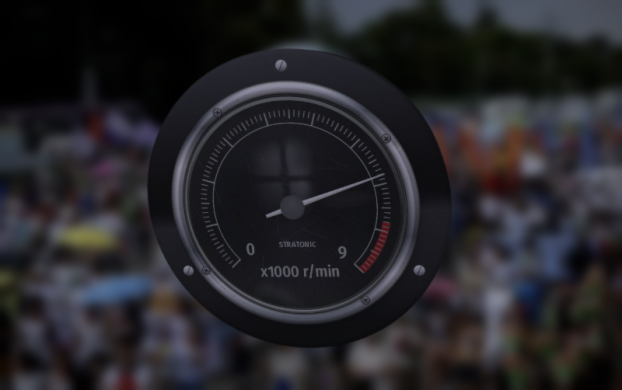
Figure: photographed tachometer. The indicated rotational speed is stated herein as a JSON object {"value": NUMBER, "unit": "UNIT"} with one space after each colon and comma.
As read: {"value": 6800, "unit": "rpm"}
